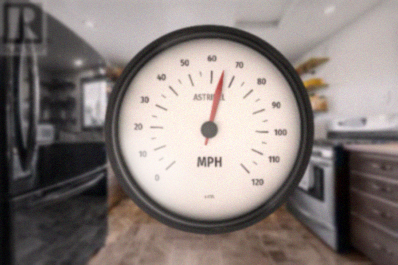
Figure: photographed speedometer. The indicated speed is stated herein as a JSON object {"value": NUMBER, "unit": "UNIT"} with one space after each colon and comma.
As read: {"value": 65, "unit": "mph"}
